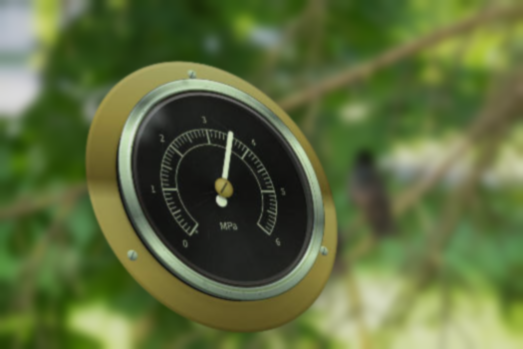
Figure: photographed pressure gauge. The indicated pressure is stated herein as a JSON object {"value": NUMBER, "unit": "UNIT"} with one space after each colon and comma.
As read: {"value": 3.5, "unit": "MPa"}
